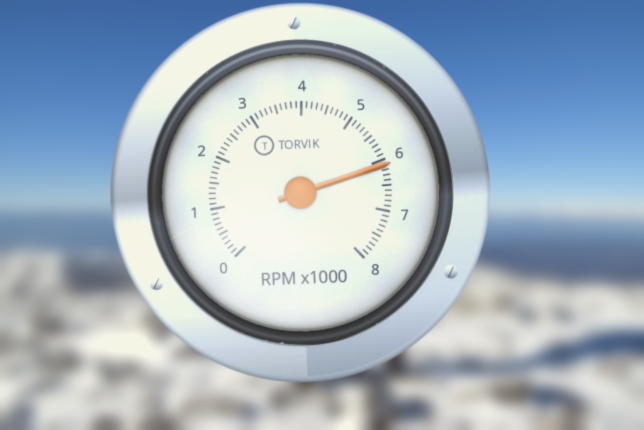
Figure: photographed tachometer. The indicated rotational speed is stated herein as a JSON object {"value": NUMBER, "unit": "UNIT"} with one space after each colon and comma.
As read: {"value": 6100, "unit": "rpm"}
